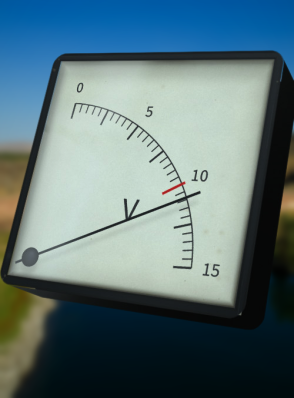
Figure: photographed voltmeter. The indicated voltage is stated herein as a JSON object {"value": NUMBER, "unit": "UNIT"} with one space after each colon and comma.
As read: {"value": 11, "unit": "V"}
